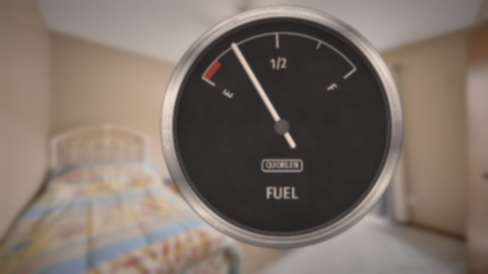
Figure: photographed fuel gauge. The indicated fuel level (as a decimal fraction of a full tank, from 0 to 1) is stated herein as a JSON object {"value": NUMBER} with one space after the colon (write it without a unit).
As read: {"value": 0.25}
